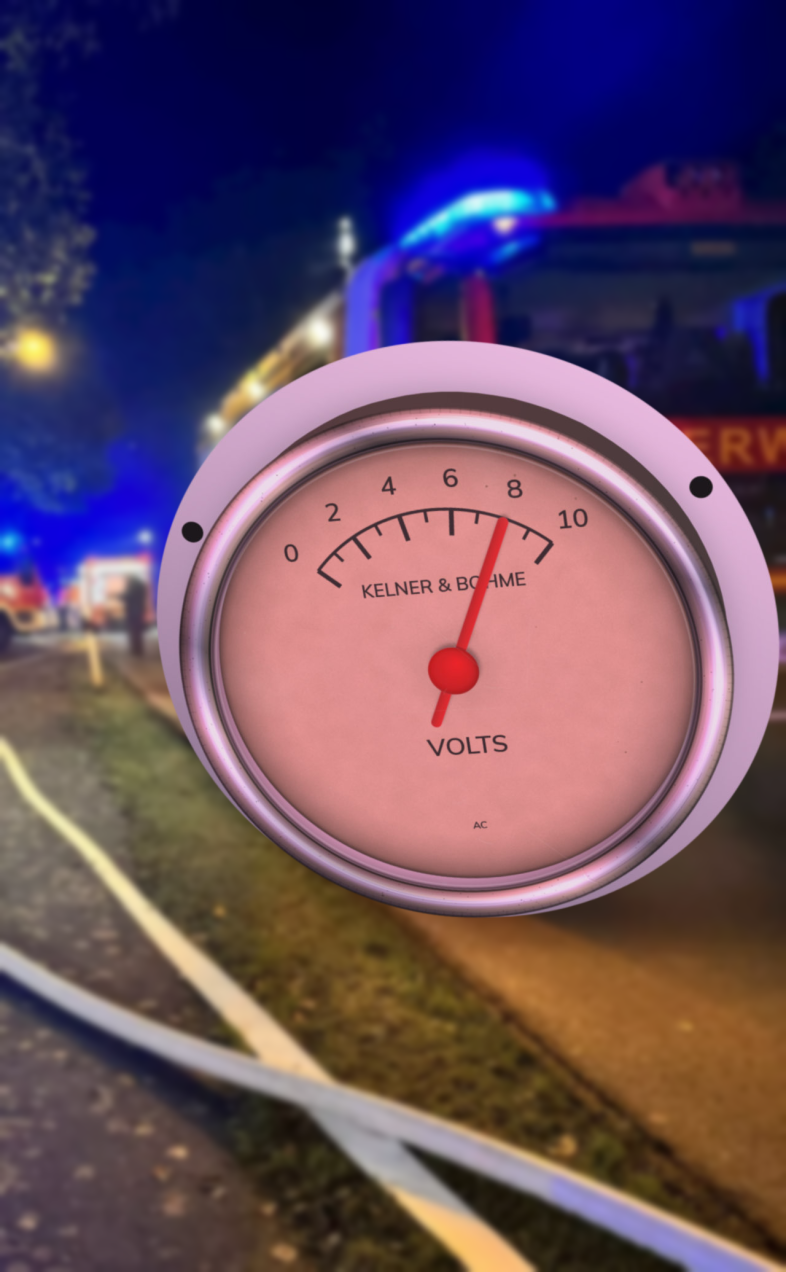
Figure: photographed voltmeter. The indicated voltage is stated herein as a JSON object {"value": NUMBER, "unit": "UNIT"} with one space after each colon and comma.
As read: {"value": 8, "unit": "V"}
